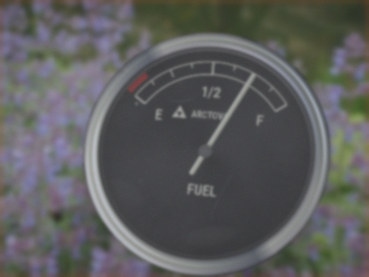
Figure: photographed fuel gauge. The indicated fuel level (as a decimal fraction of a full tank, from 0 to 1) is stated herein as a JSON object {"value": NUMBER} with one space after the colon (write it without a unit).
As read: {"value": 0.75}
